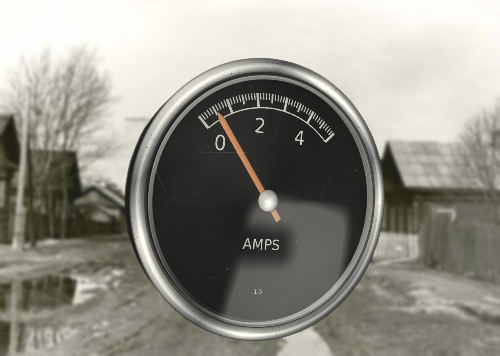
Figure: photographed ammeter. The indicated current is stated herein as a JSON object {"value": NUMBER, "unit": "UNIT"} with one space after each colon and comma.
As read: {"value": 0.5, "unit": "A"}
